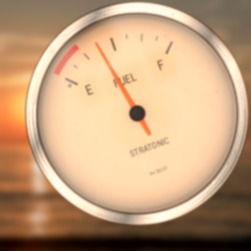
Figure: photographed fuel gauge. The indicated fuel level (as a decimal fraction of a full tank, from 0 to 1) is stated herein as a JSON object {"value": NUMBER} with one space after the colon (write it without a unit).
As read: {"value": 0.375}
